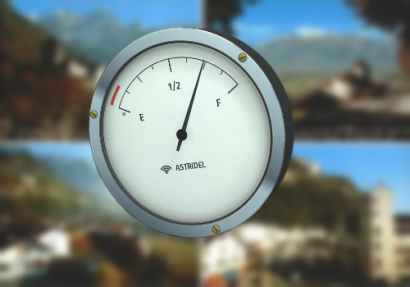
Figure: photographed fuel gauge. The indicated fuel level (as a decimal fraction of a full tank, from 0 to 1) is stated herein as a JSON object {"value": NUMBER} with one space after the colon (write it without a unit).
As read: {"value": 0.75}
